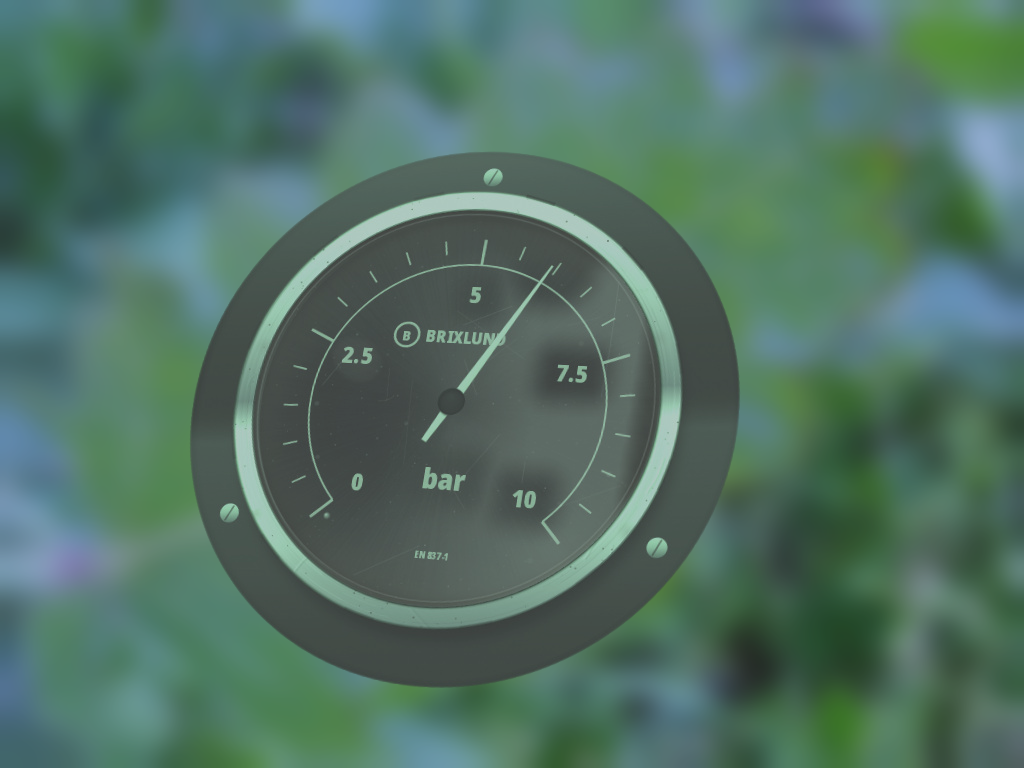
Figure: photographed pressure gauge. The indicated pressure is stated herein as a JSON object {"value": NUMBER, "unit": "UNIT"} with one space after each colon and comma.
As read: {"value": 6, "unit": "bar"}
